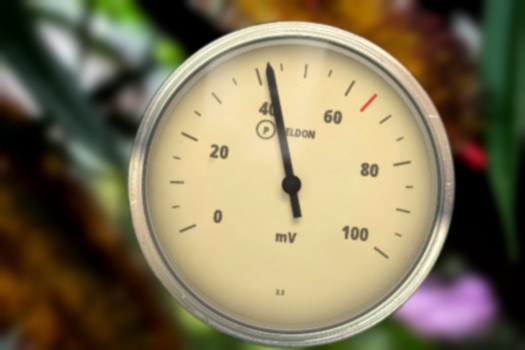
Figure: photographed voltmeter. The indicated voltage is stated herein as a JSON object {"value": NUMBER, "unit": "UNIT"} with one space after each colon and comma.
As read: {"value": 42.5, "unit": "mV"}
